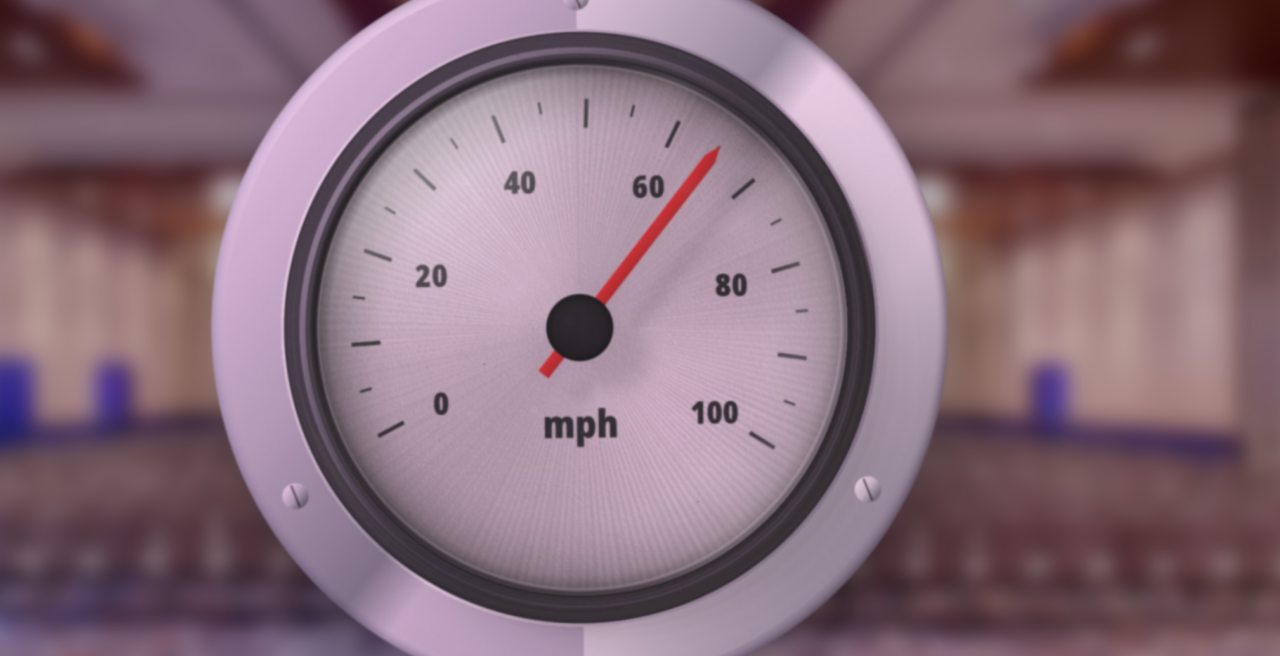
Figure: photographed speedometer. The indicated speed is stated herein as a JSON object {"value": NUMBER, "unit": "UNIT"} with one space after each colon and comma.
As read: {"value": 65, "unit": "mph"}
